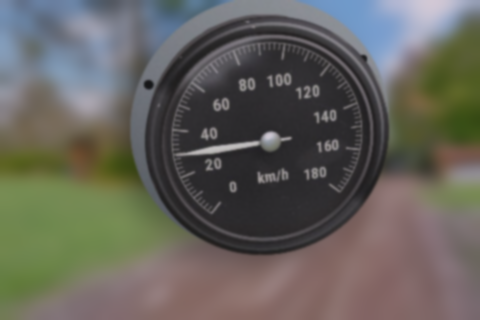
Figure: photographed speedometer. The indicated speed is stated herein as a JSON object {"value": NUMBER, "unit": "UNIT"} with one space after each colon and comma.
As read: {"value": 30, "unit": "km/h"}
